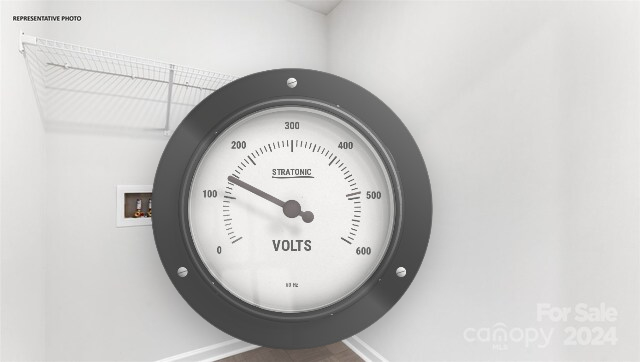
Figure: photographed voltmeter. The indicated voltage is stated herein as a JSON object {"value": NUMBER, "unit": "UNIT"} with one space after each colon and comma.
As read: {"value": 140, "unit": "V"}
